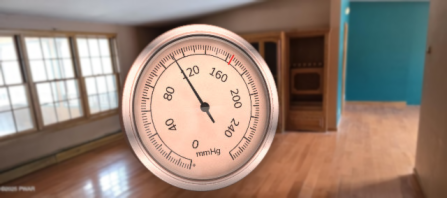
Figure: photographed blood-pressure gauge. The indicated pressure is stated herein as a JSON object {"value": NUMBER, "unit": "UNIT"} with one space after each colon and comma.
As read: {"value": 110, "unit": "mmHg"}
